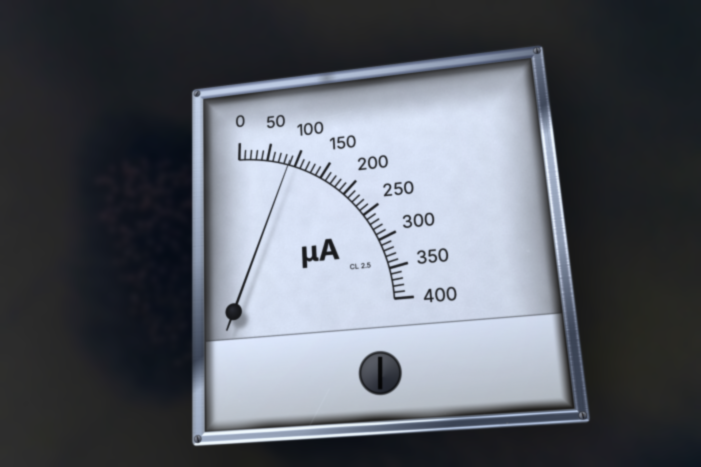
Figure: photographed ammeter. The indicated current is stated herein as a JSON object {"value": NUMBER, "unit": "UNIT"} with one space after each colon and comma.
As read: {"value": 90, "unit": "µA"}
